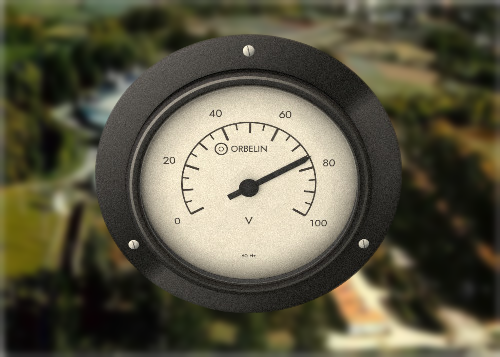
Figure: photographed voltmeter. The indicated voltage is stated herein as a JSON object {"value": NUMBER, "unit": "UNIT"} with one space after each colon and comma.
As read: {"value": 75, "unit": "V"}
